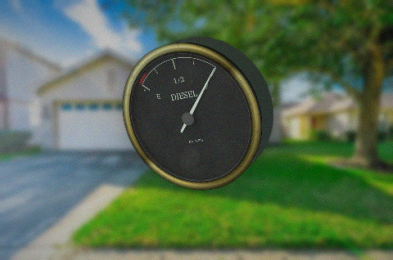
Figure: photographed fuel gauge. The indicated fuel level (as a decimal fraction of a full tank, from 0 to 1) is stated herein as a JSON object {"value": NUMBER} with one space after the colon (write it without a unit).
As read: {"value": 1}
